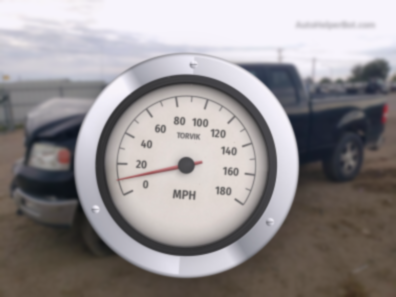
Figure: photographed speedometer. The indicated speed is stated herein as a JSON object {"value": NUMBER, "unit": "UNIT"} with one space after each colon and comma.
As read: {"value": 10, "unit": "mph"}
